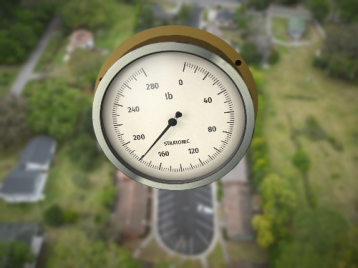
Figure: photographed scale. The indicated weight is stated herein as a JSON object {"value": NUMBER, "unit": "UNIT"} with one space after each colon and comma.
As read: {"value": 180, "unit": "lb"}
